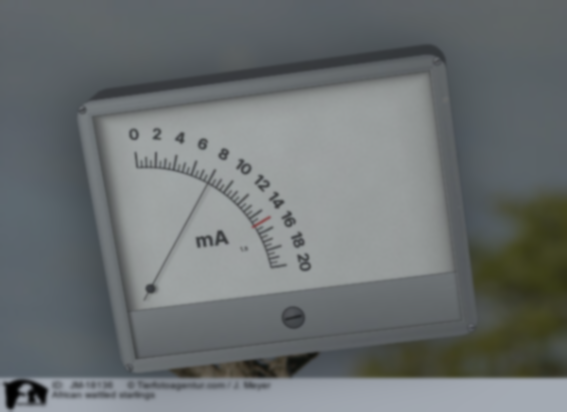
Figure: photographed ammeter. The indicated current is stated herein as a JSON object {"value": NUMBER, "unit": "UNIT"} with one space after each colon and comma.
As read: {"value": 8, "unit": "mA"}
